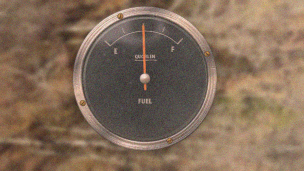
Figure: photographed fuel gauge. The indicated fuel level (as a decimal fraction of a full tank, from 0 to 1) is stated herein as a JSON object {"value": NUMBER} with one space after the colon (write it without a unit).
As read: {"value": 0.5}
